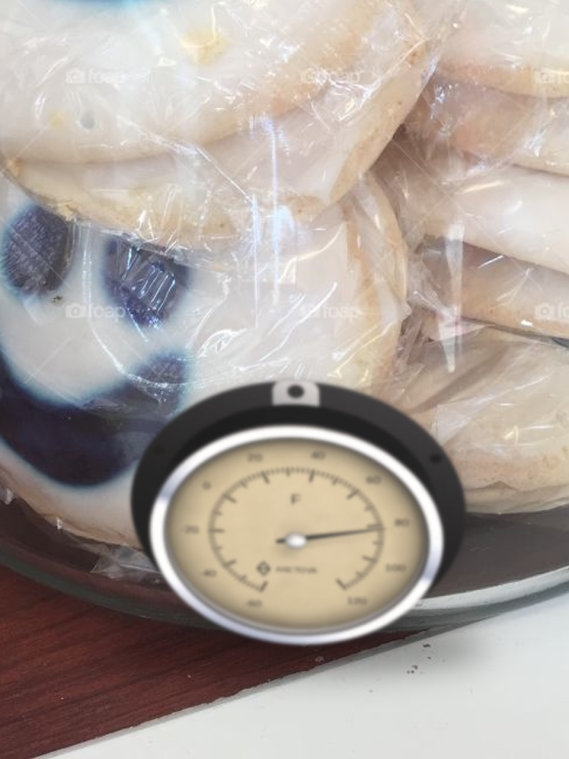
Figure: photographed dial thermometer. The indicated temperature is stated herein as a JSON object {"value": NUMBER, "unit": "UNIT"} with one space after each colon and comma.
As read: {"value": 80, "unit": "°F"}
